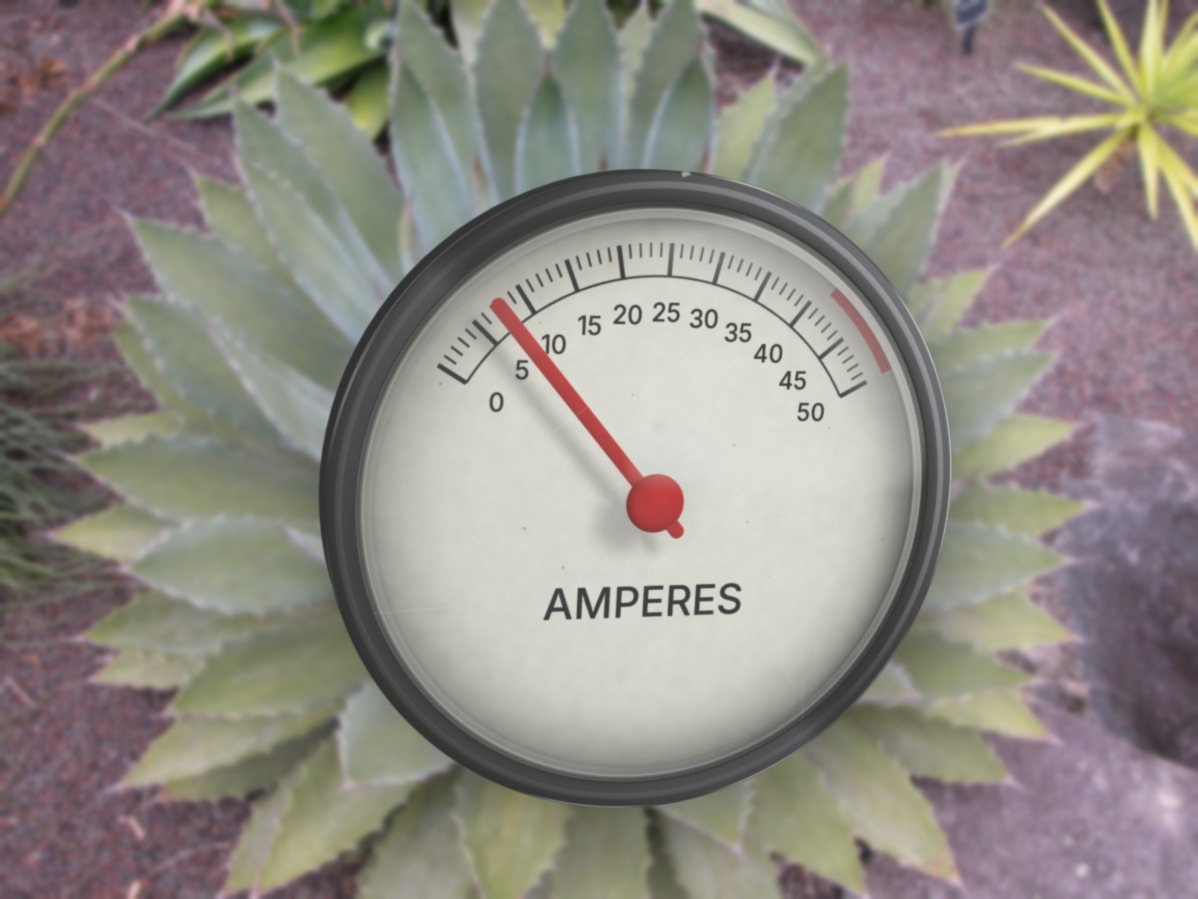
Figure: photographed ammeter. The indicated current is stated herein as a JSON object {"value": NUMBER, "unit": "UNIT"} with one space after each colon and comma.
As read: {"value": 7.5, "unit": "A"}
